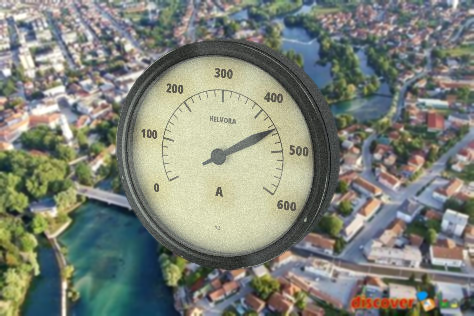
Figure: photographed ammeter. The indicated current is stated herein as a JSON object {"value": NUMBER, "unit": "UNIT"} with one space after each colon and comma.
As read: {"value": 450, "unit": "A"}
